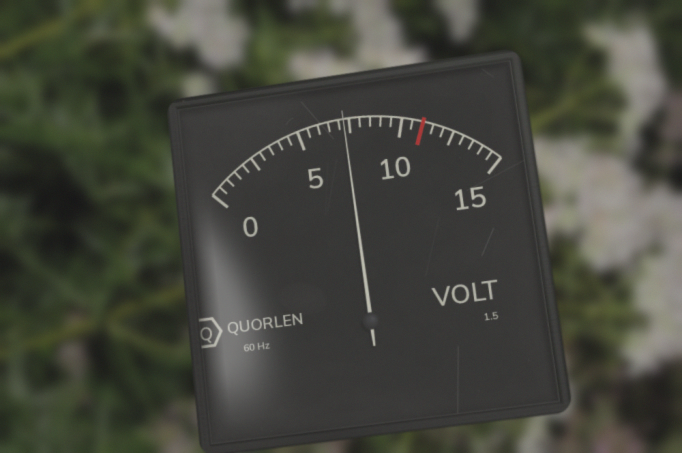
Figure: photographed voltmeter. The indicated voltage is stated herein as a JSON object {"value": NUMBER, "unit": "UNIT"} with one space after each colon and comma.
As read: {"value": 7.25, "unit": "V"}
